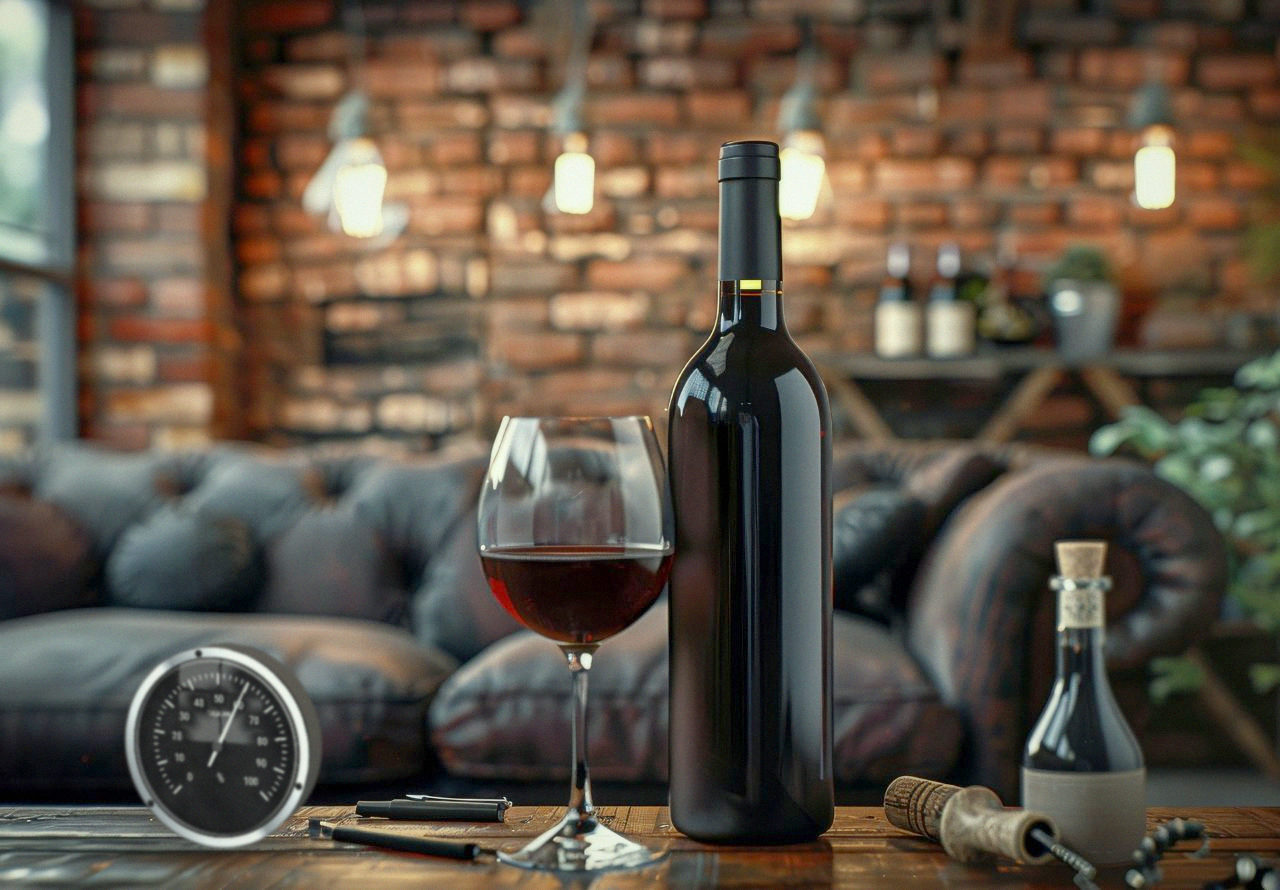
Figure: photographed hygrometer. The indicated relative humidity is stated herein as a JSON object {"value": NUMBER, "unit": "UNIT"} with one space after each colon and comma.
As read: {"value": 60, "unit": "%"}
